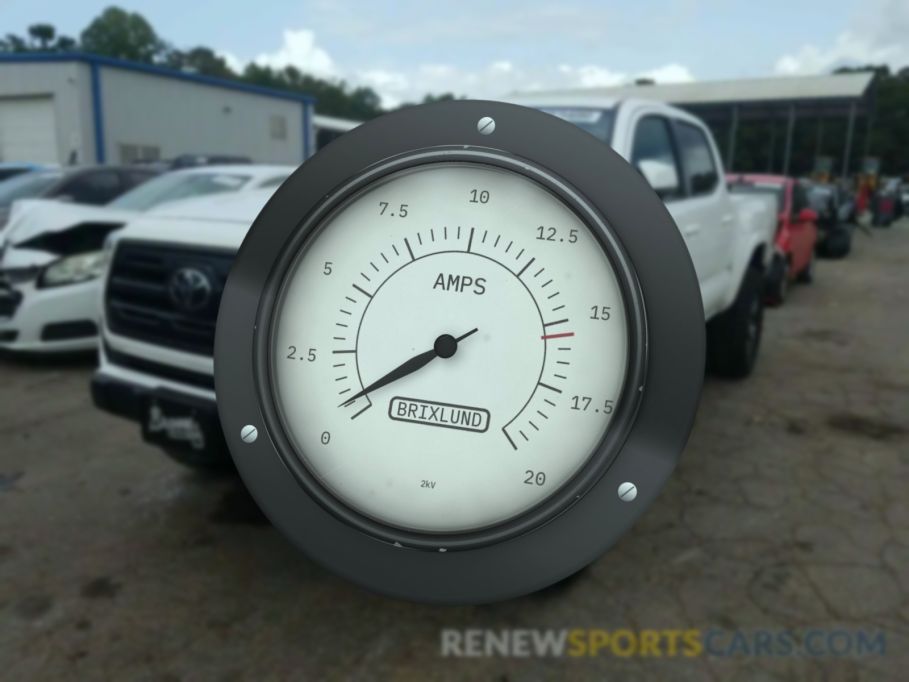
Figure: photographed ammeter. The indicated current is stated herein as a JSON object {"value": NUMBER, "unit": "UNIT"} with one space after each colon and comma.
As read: {"value": 0.5, "unit": "A"}
